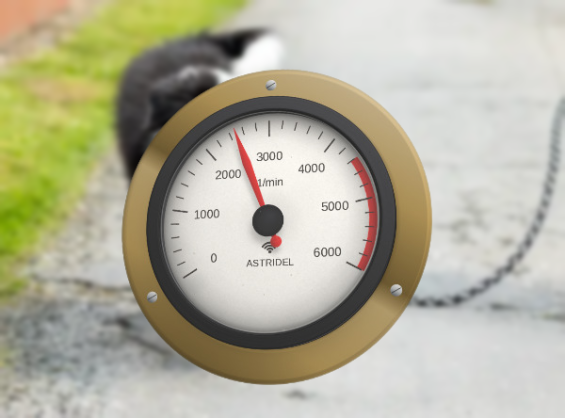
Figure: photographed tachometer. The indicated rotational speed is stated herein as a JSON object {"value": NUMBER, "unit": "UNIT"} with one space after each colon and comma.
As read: {"value": 2500, "unit": "rpm"}
